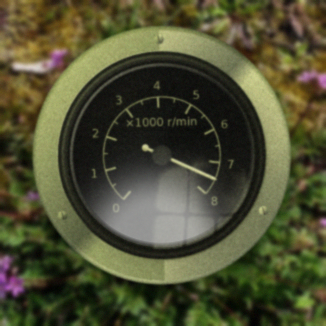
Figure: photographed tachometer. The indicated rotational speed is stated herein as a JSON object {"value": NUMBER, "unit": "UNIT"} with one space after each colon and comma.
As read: {"value": 7500, "unit": "rpm"}
